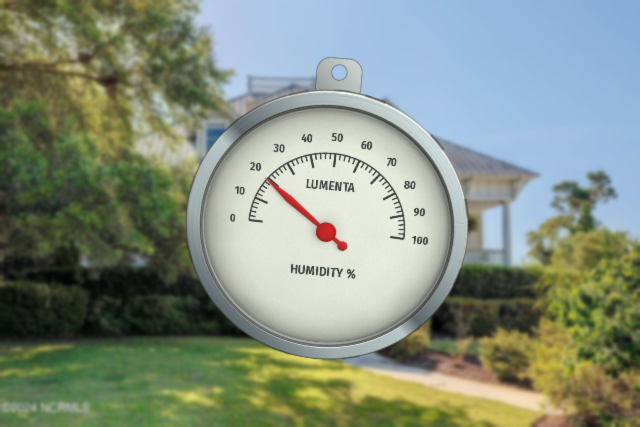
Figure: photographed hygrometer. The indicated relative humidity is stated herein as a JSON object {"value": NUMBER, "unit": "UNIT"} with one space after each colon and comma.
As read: {"value": 20, "unit": "%"}
